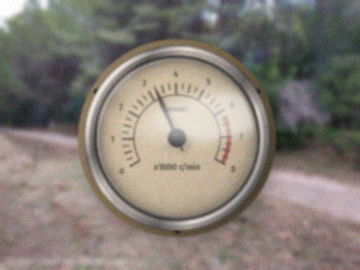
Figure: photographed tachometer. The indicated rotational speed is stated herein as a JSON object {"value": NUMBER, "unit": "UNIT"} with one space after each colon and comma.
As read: {"value": 3250, "unit": "rpm"}
